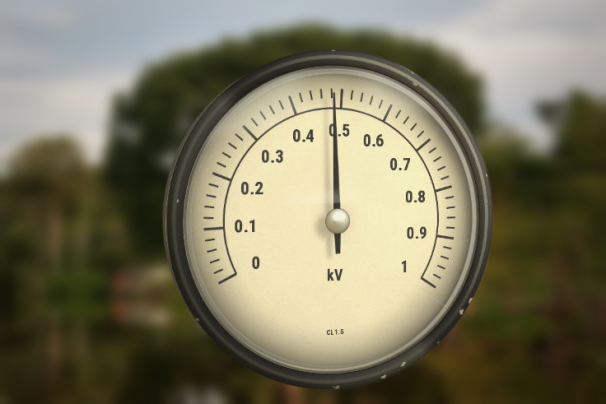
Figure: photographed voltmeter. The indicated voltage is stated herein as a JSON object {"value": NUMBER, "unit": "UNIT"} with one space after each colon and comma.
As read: {"value": 0.48, "unit": "kV"}
